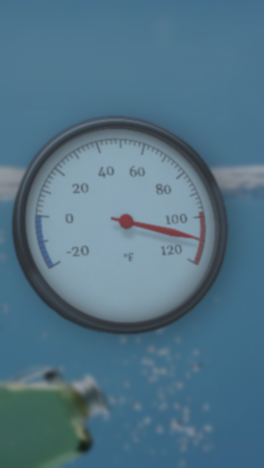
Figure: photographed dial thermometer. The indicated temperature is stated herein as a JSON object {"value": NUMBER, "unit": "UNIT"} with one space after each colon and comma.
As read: {"value": 110, "unit": "°F"}
